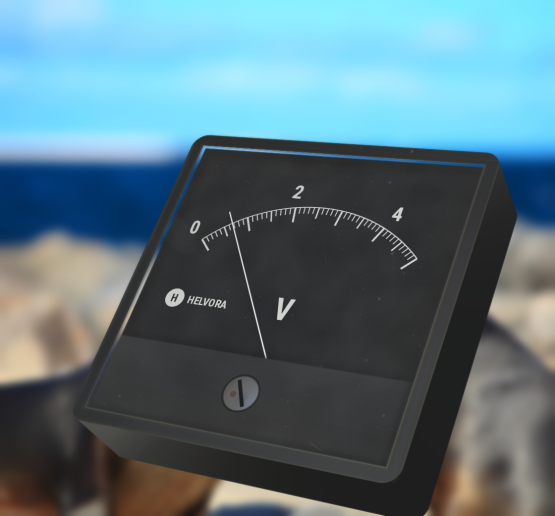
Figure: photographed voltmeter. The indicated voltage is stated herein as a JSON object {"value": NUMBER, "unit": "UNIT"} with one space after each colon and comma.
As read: {"value": 0.7, "unit": "V"}
